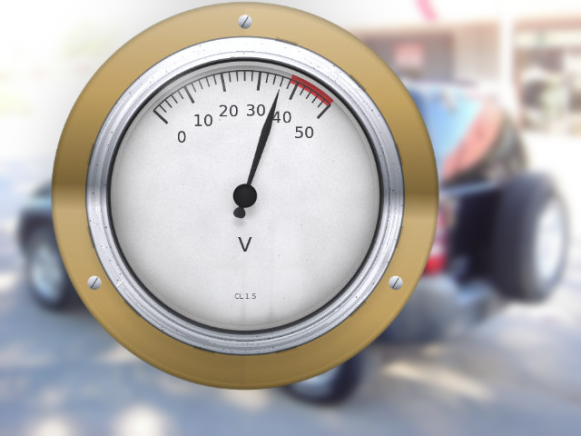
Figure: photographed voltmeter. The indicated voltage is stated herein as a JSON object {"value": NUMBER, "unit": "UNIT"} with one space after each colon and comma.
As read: {"value": 36, "unit": "V"}
